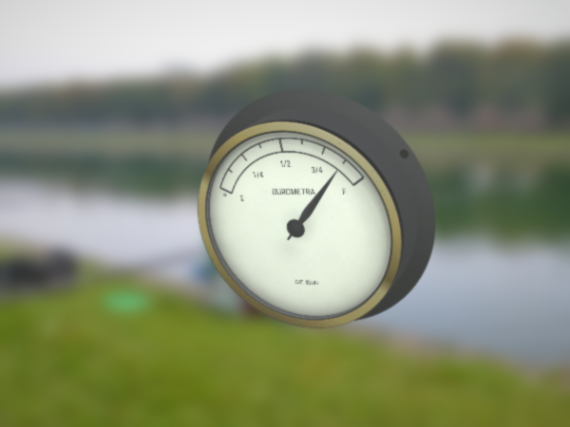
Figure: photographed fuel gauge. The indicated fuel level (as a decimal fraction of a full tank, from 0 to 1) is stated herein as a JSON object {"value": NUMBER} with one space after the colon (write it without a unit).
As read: {"value": 0.875}
